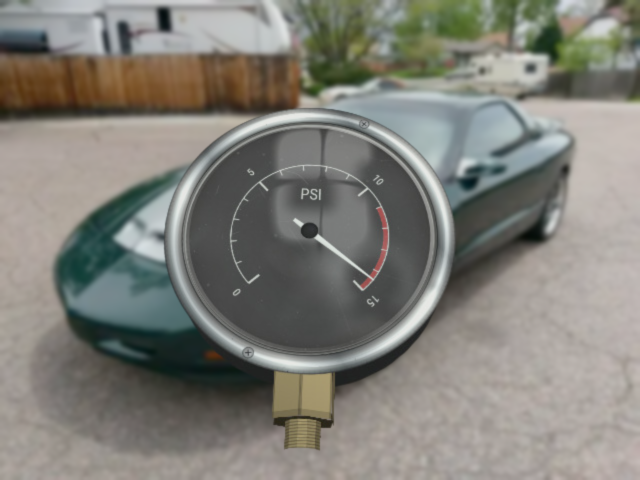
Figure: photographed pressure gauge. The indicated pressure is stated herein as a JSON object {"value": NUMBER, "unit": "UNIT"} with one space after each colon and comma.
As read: {"value": 14.5, "unit": "psi"}
